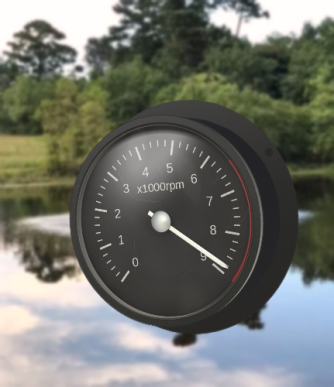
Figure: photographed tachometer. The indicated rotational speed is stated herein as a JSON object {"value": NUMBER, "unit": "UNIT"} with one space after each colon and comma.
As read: {"value": 8800, "unit": "rpm"}
